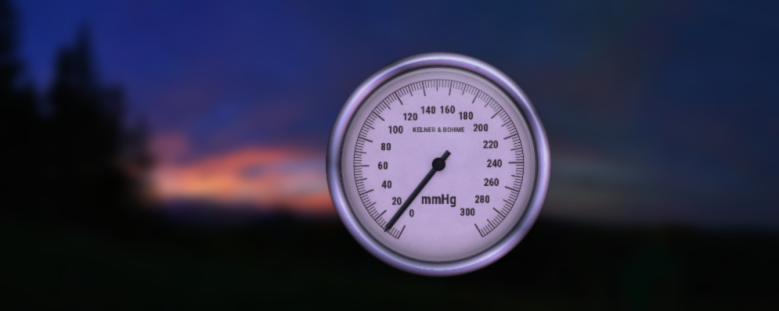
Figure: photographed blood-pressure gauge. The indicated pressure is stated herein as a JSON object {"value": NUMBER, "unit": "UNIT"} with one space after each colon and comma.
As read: {"value": 10, "unit": "mmHg"}
